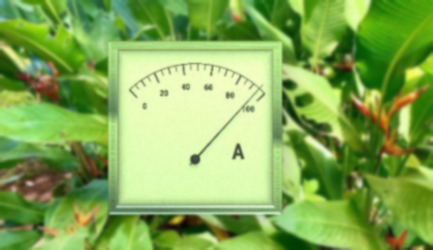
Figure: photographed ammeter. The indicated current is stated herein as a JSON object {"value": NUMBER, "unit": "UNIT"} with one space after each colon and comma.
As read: {"value": 95, "unit": "A"}
